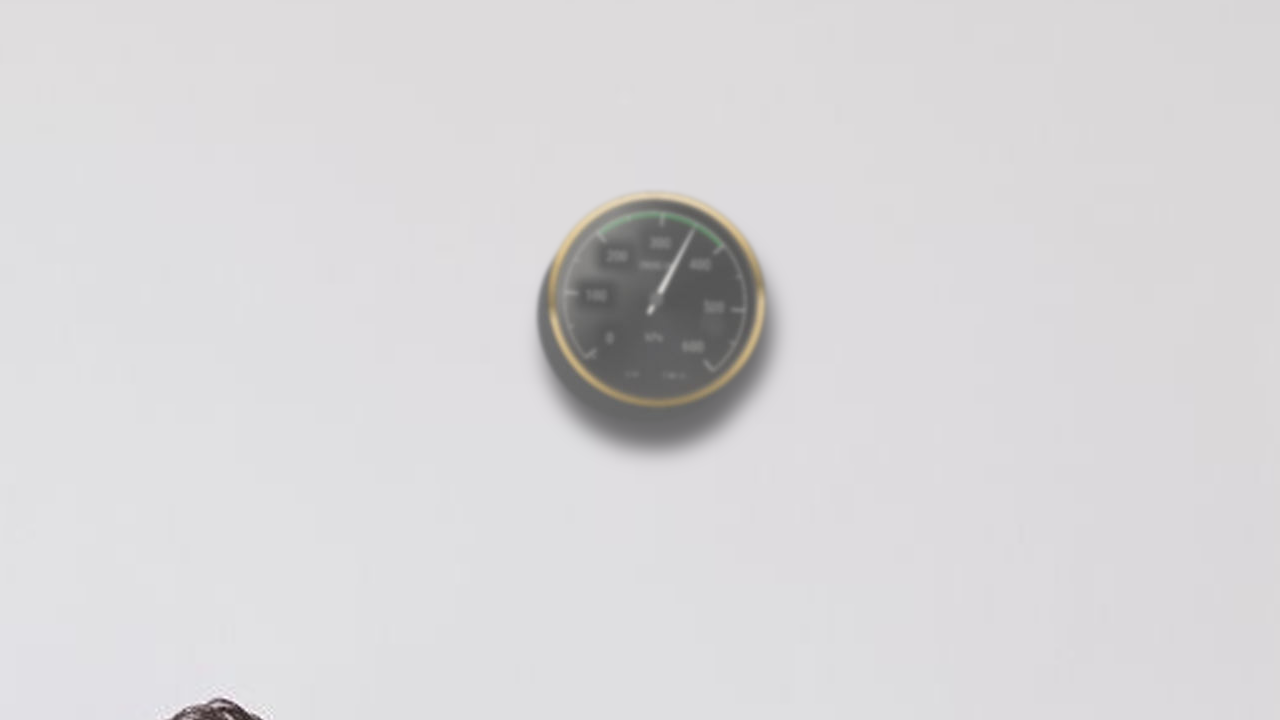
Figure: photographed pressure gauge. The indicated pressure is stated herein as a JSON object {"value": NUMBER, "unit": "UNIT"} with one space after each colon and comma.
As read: {"value": 350, "unit": "kPa"}
